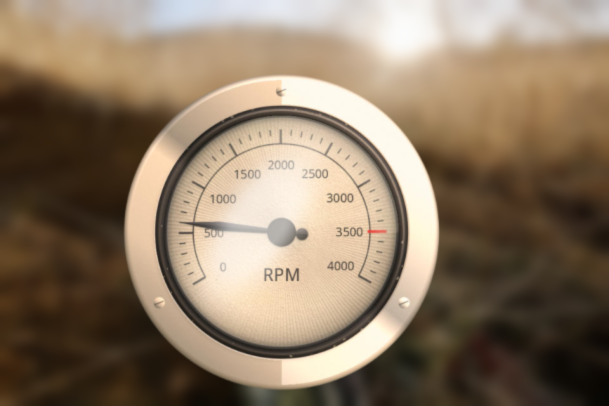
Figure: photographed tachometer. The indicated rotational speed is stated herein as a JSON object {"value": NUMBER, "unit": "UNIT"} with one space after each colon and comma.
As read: {"value": 600, "unit": "rpm"}
